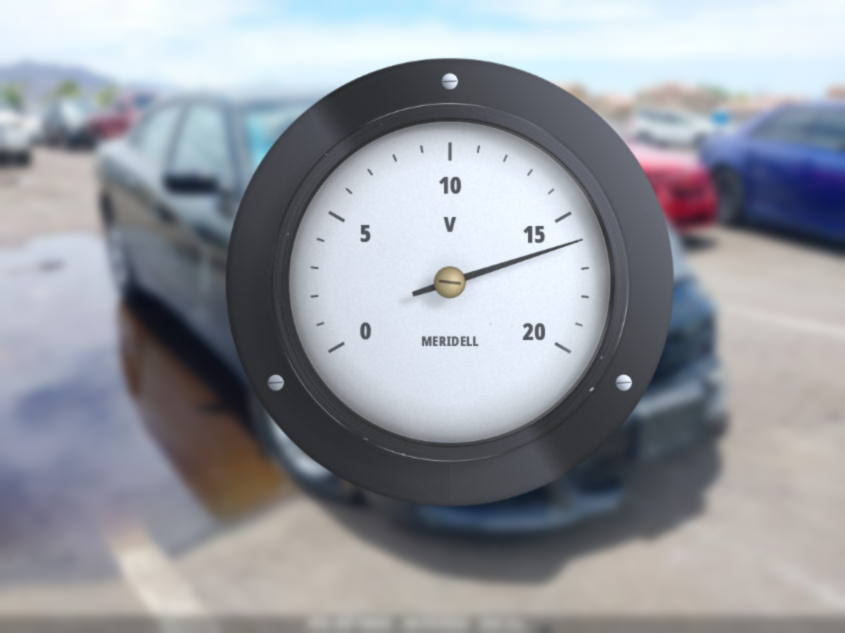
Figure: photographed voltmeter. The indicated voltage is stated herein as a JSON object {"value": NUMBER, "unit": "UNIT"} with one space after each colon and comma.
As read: {"value": 16, "unit": "V"}
